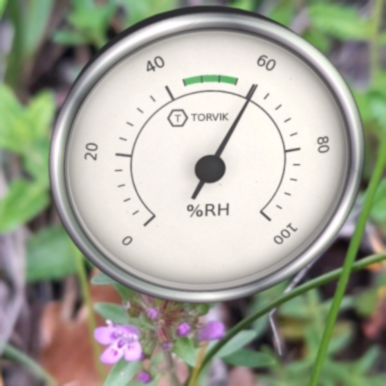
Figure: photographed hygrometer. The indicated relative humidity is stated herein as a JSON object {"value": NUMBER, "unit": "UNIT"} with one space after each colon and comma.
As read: {"value": 60, "unit": "%"}
